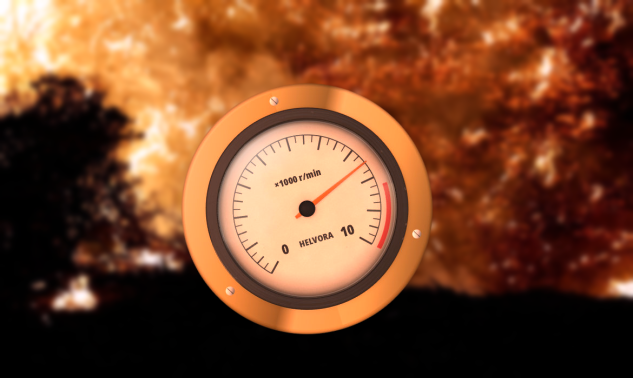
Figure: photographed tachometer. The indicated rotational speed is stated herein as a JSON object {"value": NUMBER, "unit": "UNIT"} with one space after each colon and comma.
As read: {"value": 7500, "unit": "rpm"}
